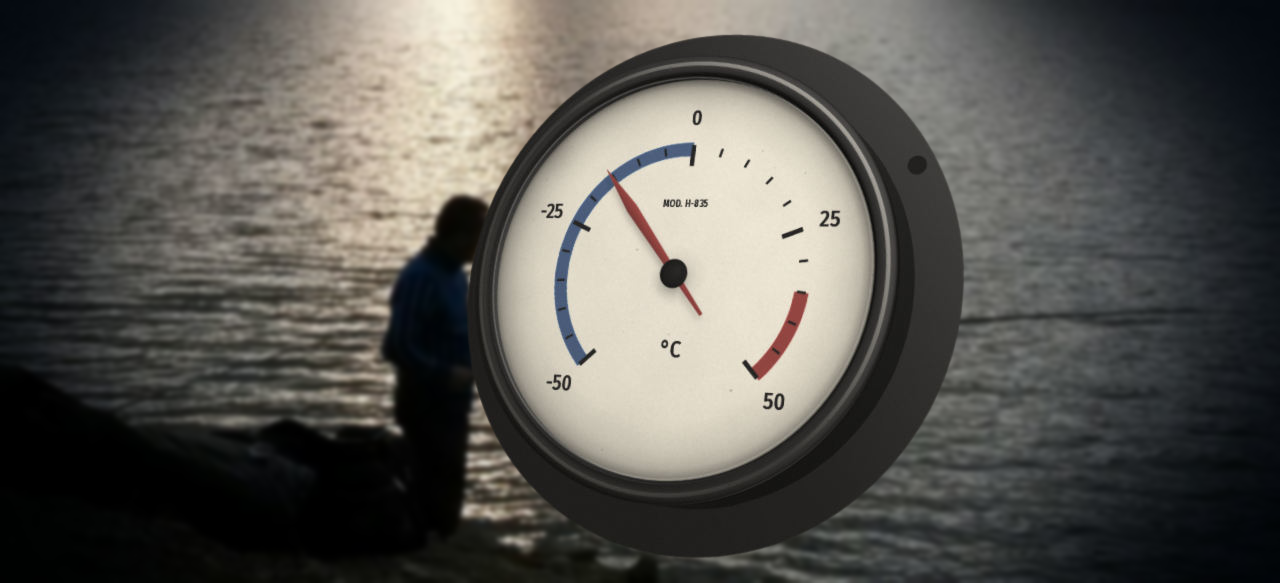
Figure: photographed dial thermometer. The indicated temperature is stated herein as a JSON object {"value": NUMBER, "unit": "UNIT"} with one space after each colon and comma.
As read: {"value": -15, "unit": "°C"}
